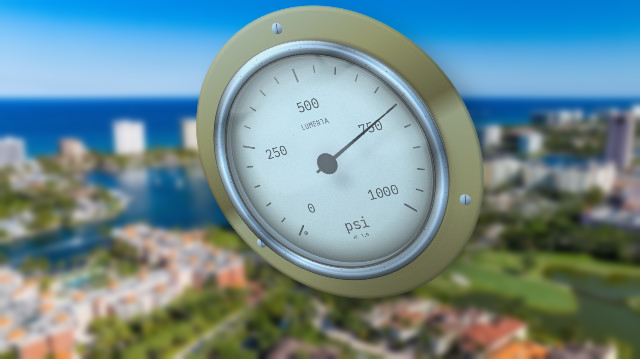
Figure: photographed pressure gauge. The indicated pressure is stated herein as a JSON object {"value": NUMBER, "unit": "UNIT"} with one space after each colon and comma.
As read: {"value": 750, "unit": "psi"}
